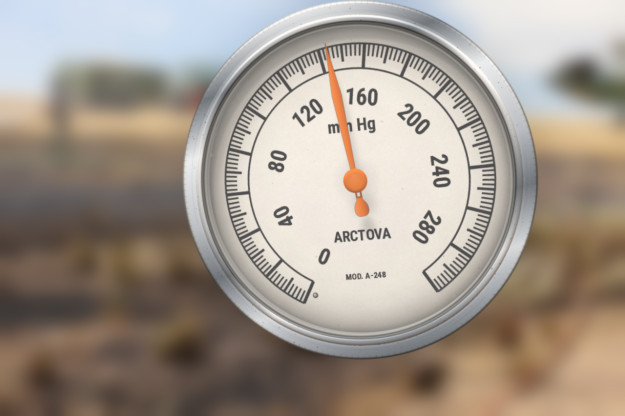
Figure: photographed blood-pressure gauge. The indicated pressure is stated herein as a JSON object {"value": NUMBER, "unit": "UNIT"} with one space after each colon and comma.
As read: {"value": 144, "unit": "mmHg"}
